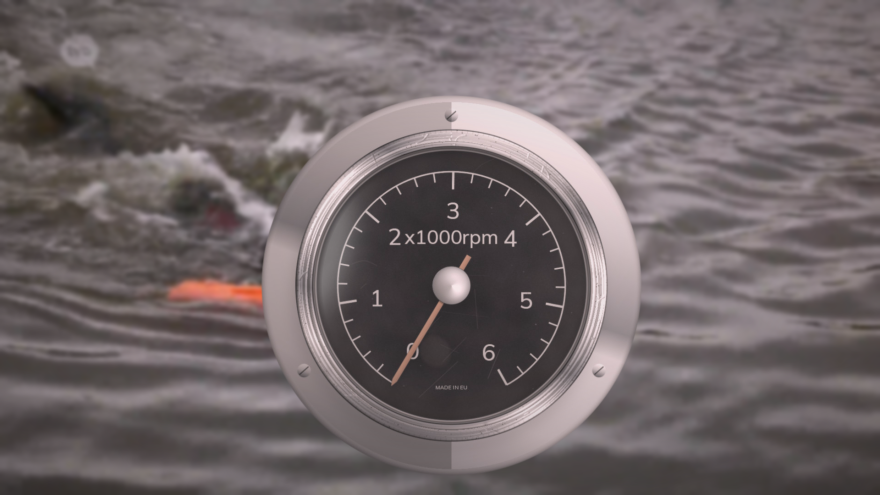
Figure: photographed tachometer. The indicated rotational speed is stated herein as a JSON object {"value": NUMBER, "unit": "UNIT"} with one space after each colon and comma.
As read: {"value": 0, "unit": "rpm"}
